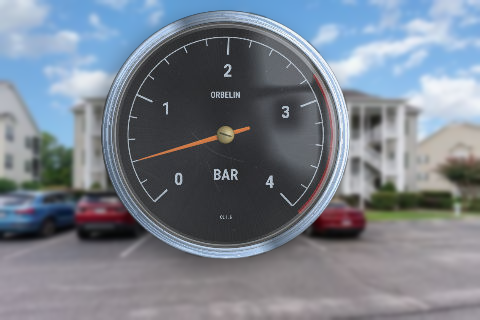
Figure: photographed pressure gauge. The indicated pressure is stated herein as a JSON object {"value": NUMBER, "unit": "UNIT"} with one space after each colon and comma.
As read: {"value": 0.4, "unit": "bar"}
